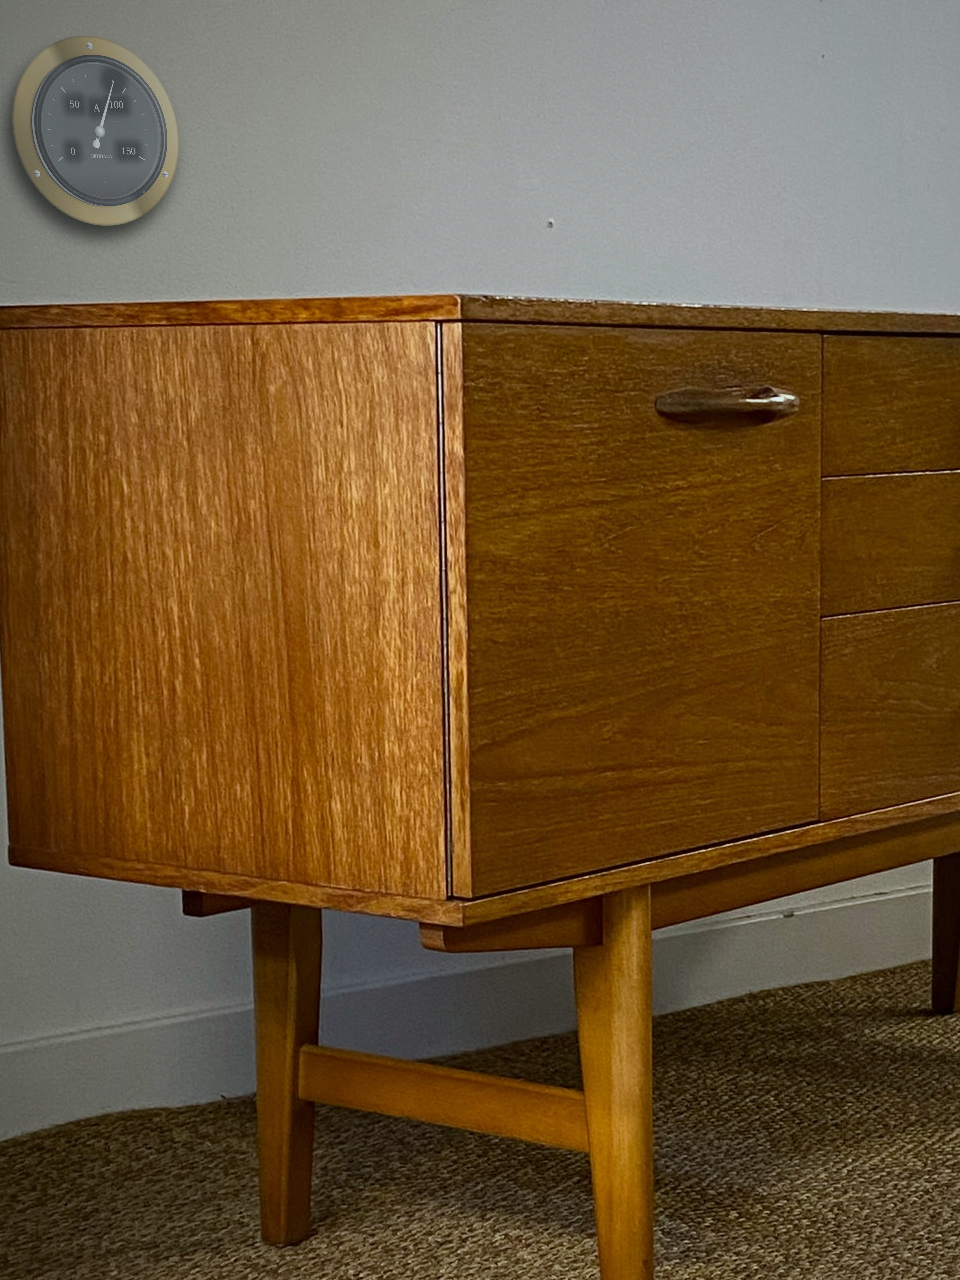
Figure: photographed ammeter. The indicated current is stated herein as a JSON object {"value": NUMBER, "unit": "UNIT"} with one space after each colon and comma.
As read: {"value": 90, "unit": "A"}
